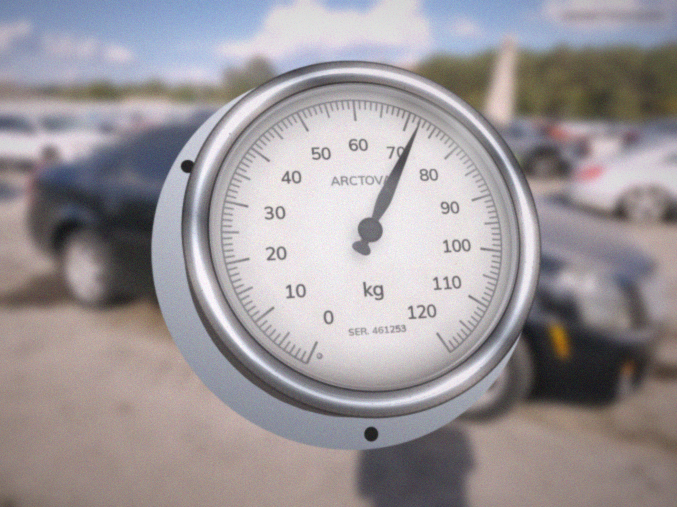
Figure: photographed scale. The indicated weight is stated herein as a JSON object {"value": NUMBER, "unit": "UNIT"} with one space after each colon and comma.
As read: {"value": 72, "unit": "kg"}
